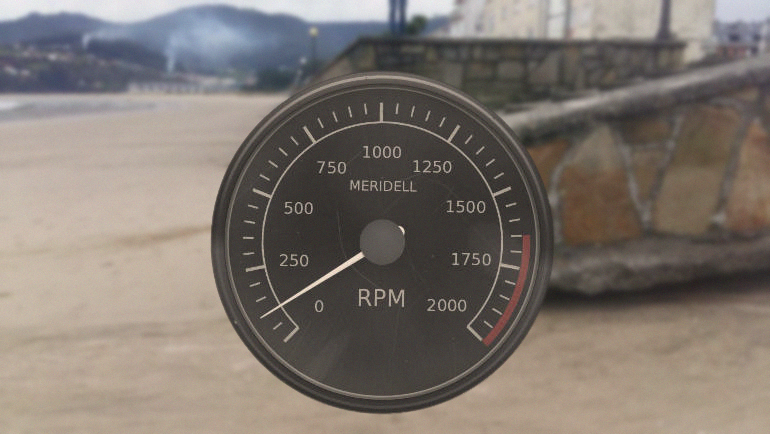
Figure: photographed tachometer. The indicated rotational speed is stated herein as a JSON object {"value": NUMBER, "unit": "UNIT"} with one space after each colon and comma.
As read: {"value": 100, "unit": "rpm"}
